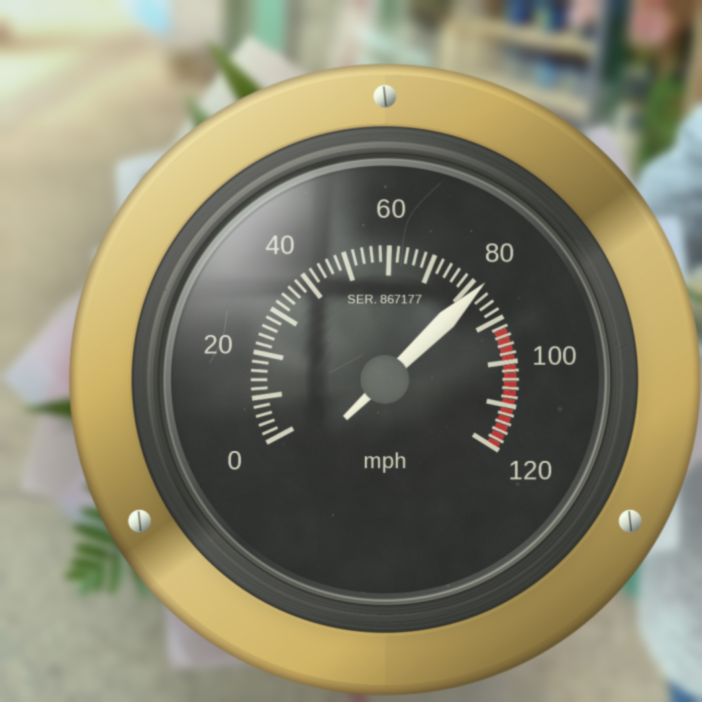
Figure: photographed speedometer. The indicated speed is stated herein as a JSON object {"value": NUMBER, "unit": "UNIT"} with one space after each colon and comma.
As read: {"value": 82, "unit": "mph"}
